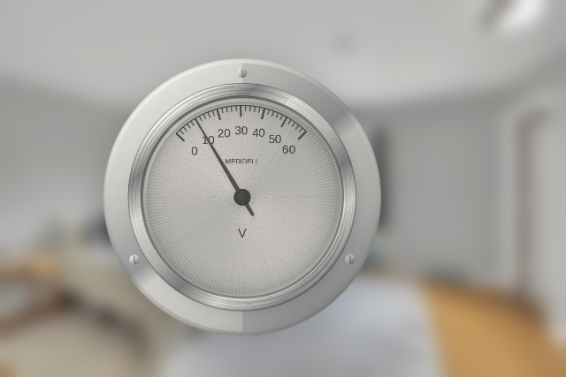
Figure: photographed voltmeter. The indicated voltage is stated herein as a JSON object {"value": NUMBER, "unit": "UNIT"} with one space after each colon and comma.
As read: {"value": 10, "unit": "V"}
